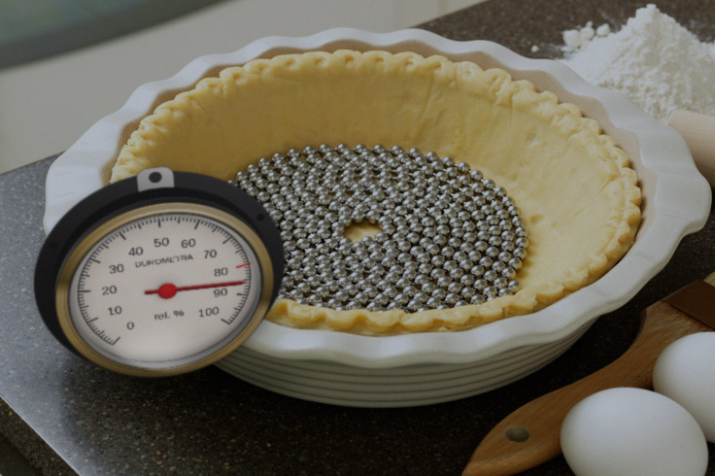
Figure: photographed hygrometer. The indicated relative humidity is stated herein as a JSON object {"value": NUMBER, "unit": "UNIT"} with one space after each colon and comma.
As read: {"value": 85, "unit": "%"}
